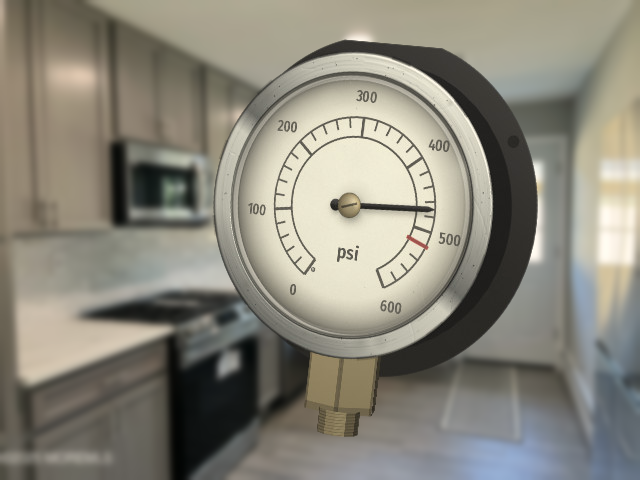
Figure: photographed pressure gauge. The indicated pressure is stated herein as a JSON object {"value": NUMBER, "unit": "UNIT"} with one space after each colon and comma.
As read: {"value": 470, "unit": "psi"}
